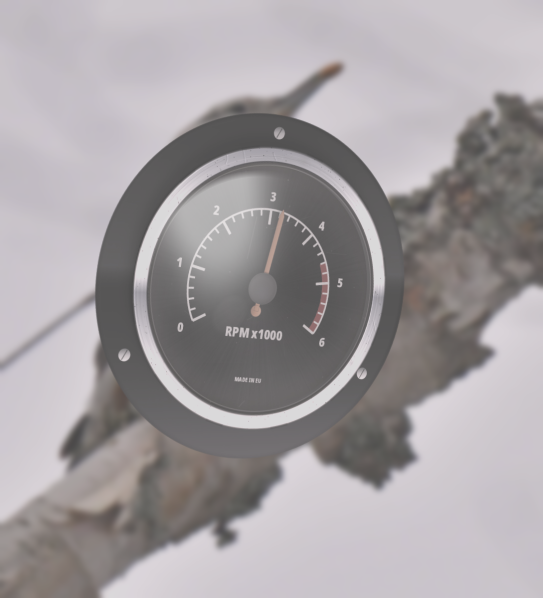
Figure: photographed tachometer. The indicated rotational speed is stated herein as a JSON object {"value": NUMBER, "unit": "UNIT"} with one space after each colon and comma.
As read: {"value": 3200, "unit": "rpm"}
